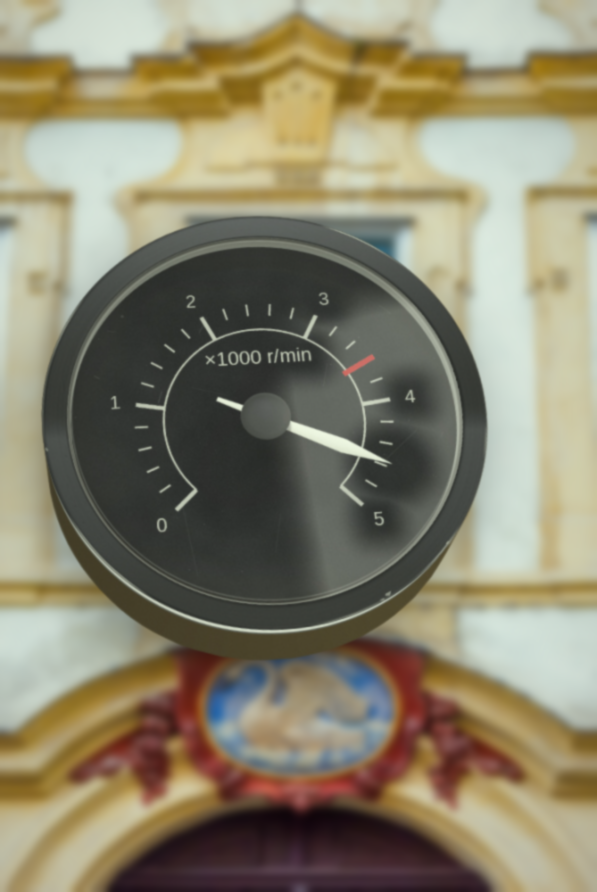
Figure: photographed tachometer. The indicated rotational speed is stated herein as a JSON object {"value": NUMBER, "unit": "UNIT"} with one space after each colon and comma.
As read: {"value": 4600, "unit": "rpm"}
